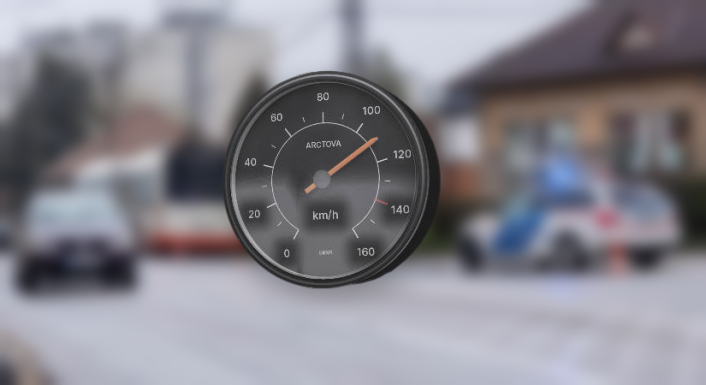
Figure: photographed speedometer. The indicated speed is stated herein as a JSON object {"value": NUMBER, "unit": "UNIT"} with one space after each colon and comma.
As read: {"value": 110, "unit": "km/h"}
